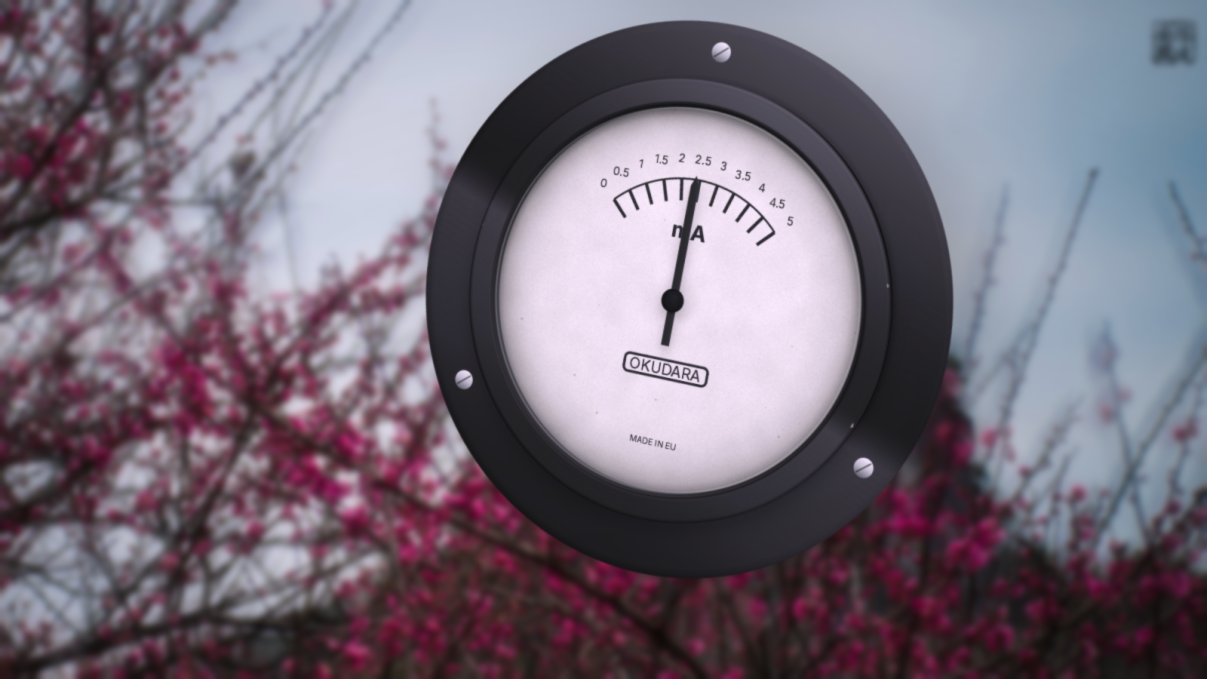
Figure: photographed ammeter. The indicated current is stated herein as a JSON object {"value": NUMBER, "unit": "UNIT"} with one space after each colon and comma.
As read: {"value": 2.5, "unit": "mA"}
